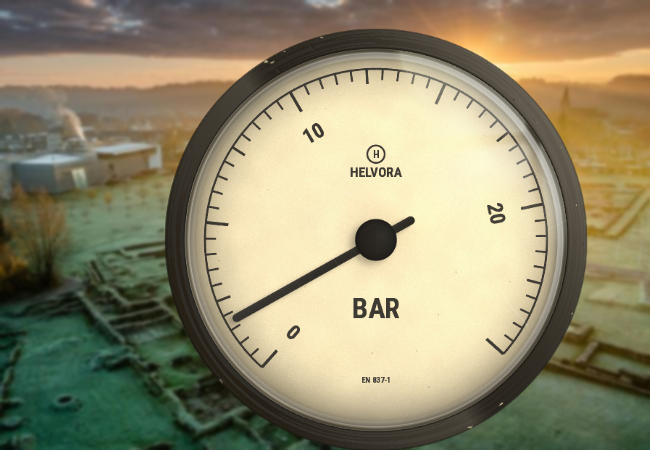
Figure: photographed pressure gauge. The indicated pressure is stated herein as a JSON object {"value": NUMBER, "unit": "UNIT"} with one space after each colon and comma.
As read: {"value": 1.75, "unit": "bar"}
